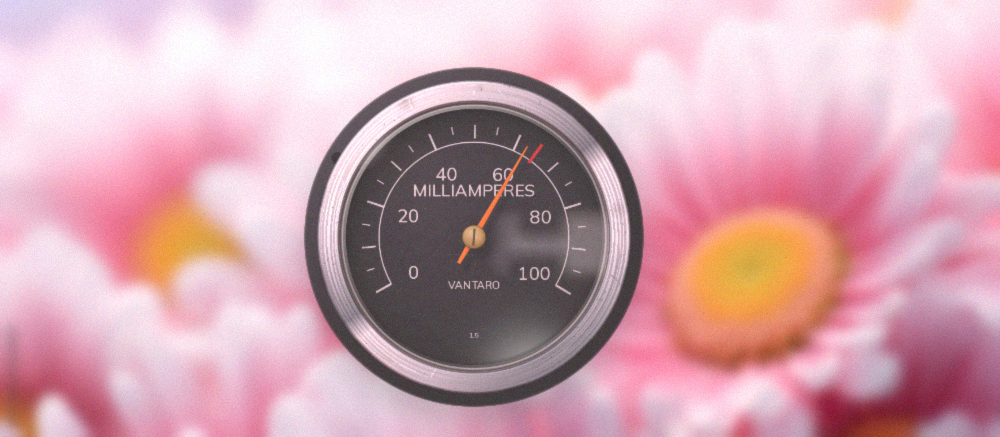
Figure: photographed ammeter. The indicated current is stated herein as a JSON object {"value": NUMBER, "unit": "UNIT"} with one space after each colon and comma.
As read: {"value": 62.5, "unit": "mA"}
